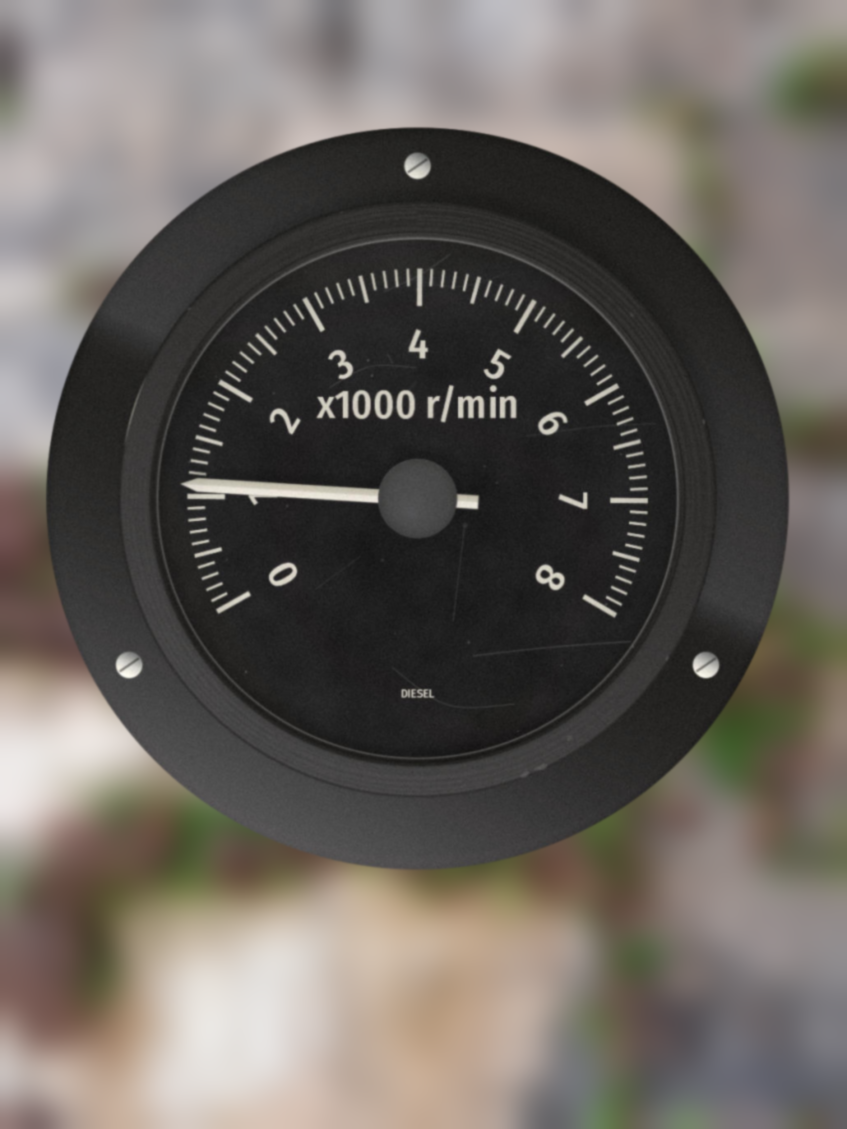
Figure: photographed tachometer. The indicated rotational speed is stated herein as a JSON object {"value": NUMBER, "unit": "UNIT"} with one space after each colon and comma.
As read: {"value": 1100, "unit": "rpm"}
